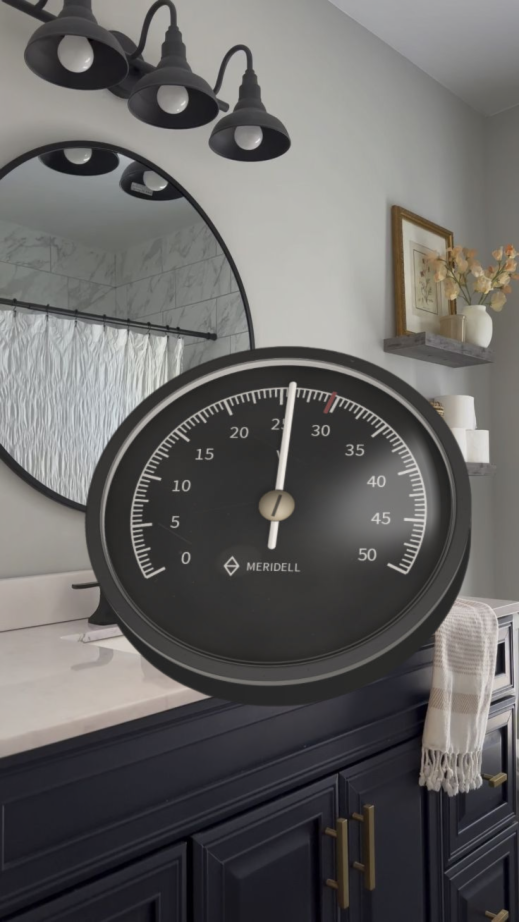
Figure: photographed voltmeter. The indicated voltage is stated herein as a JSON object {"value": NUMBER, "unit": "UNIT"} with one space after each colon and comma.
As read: {"value": 26, "unit": "V"}
